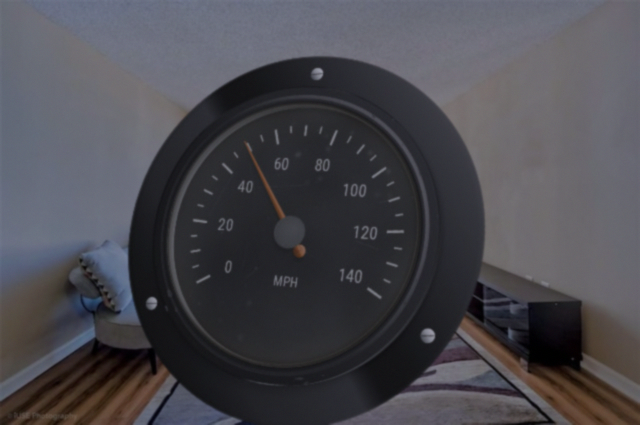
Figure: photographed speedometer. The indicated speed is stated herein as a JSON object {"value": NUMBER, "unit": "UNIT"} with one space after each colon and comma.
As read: {"value": 50, "unit": "mph"}
